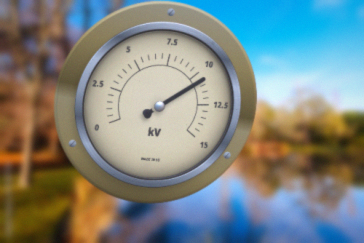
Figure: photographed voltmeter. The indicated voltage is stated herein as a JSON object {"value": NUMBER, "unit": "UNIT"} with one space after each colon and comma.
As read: {"value": 10.5, "unit": "kV"}
